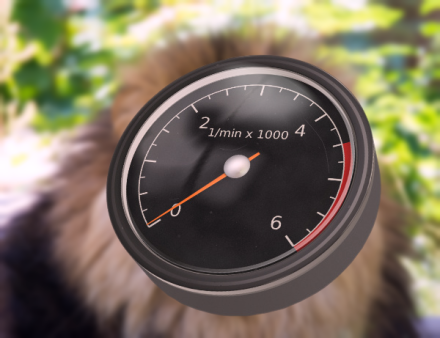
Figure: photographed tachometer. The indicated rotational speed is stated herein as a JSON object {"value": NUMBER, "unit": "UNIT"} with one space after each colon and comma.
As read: {"value": 0, "unit": "rpm"}
